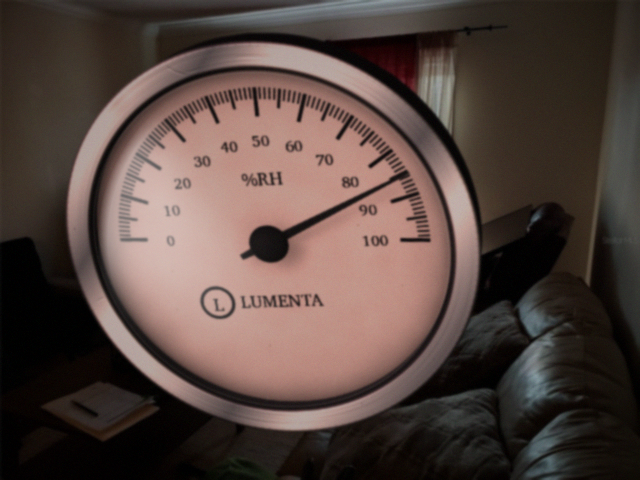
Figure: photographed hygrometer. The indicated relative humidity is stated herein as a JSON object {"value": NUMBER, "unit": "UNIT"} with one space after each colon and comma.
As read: {"value": 85, "unit": "%"}
